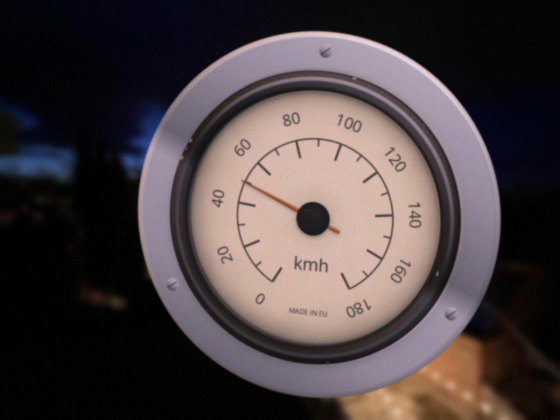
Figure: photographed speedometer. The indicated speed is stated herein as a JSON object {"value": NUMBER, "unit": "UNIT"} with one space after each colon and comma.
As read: {"value": 50, "unit": "km/h"}
